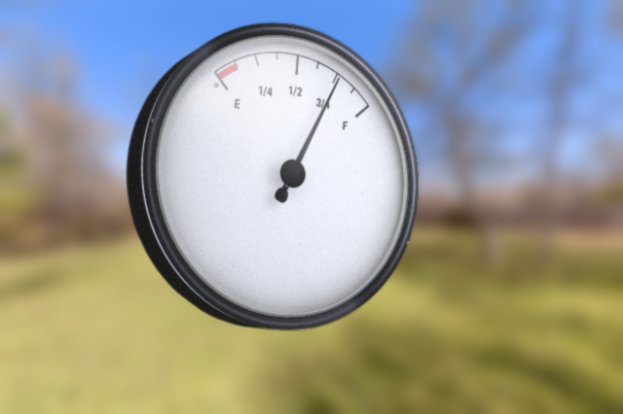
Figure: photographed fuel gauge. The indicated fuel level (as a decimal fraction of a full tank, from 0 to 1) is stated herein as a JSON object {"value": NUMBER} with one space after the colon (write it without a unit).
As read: {"value": 0.75}
